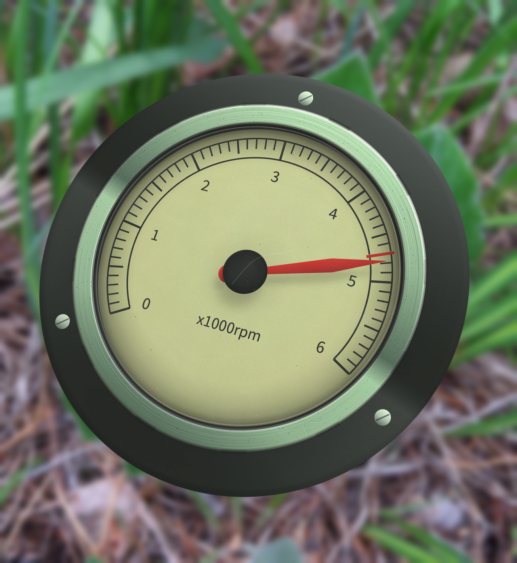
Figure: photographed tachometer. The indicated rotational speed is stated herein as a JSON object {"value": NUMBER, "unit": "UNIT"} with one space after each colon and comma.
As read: {"value": 4800, "unit": "rpm"}
